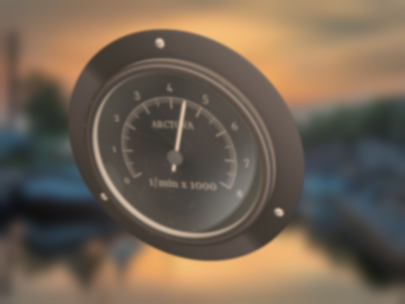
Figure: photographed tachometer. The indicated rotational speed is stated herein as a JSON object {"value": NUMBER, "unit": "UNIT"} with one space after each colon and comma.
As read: {"value": 4500, "unit": "rpm"}
